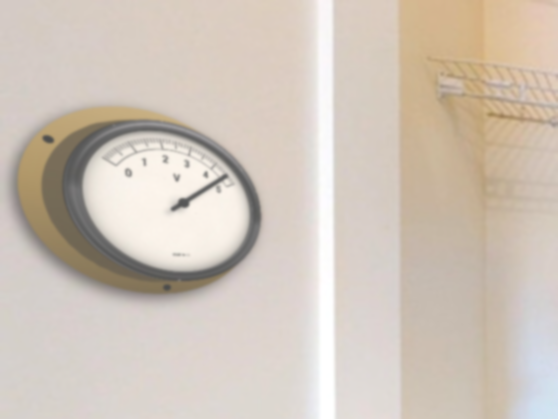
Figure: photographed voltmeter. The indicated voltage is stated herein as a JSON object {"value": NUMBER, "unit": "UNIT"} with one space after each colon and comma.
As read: {"value": 4.5, "unit": "V"}
